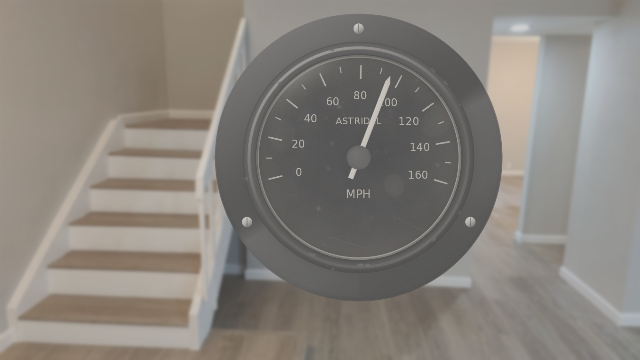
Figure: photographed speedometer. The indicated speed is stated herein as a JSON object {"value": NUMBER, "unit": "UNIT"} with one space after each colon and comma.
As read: {"value": 95, "unit": "mph"}
